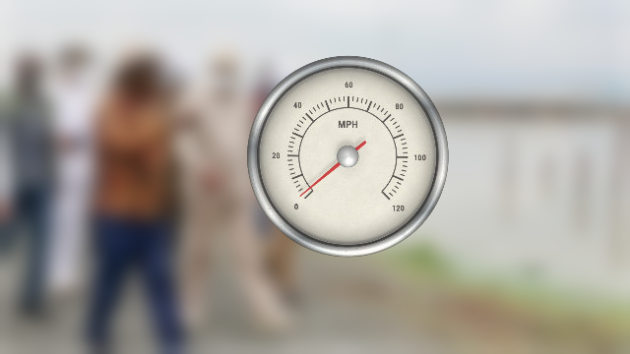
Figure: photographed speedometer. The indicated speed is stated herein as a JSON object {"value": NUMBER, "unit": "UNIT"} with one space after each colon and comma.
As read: {"value": 2, "unit": "mph"}
